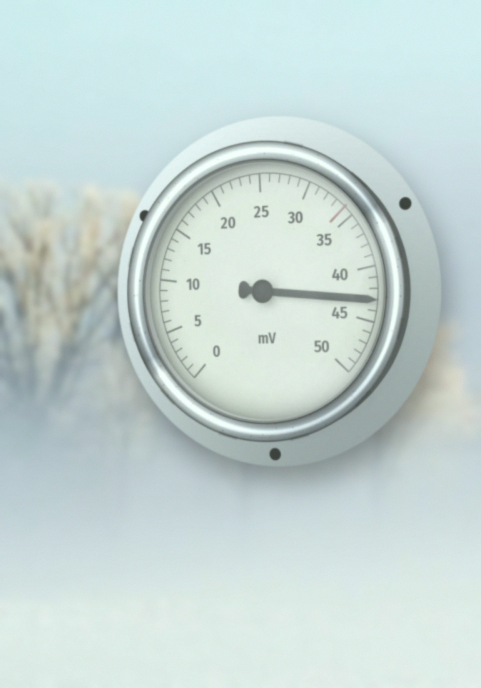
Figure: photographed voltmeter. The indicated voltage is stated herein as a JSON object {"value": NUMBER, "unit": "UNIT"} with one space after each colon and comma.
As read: {"value": 43, "unit": "mV"}
